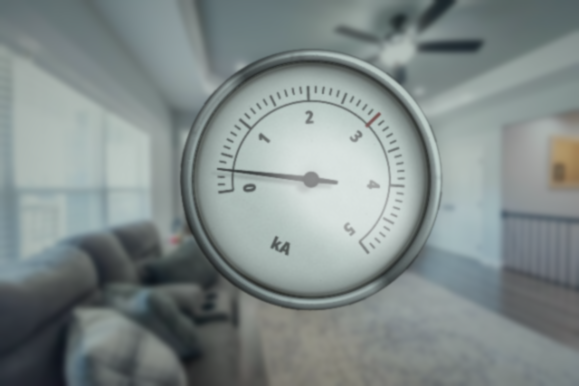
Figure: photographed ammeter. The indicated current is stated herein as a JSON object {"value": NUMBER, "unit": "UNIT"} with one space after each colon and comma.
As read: {"value": 0.3, "unit": "kA"}
